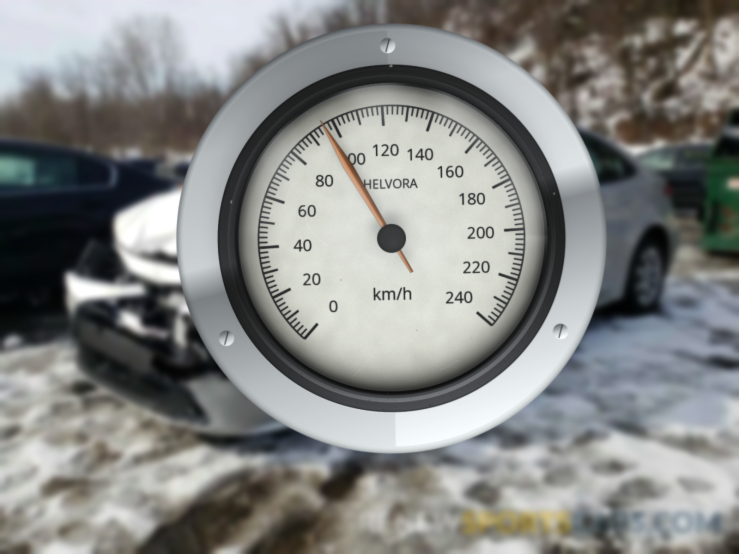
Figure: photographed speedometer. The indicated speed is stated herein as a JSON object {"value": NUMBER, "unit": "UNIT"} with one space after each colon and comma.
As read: {"value": 96, "unit": "km/h"}
